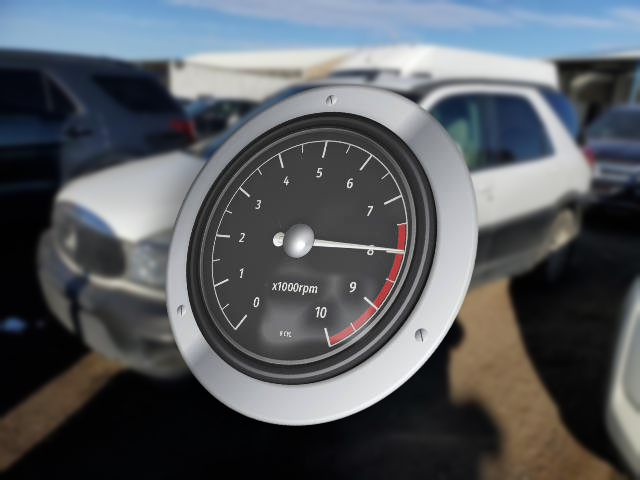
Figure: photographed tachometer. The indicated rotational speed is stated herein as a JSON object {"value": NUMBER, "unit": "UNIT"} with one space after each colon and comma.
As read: {"value": 8000, "unit": "rpm"}
